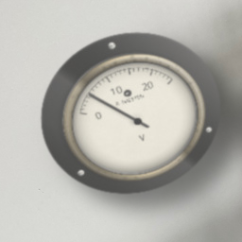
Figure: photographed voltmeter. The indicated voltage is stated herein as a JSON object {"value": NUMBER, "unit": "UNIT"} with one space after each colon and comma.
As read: {"value": 5, "unit": "V"}
